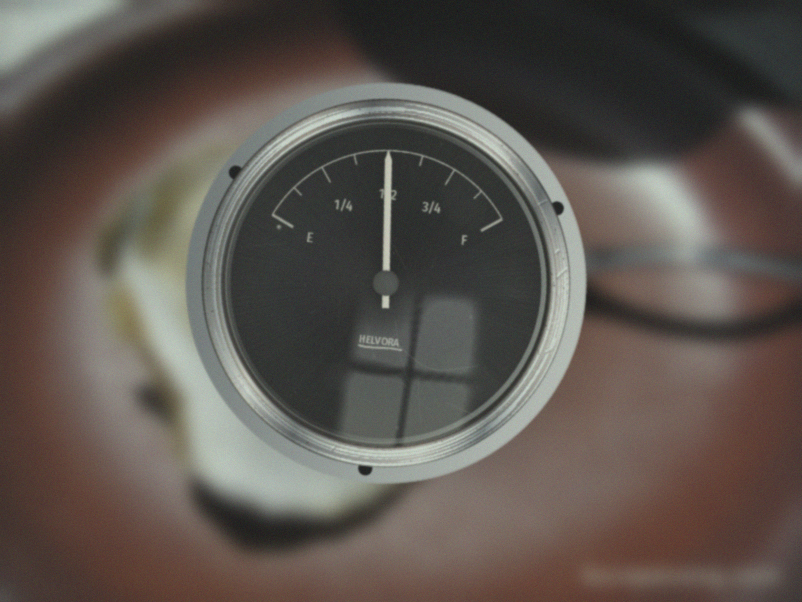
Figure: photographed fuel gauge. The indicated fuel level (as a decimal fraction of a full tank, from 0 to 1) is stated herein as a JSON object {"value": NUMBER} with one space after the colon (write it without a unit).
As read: {"value": 0.5}
